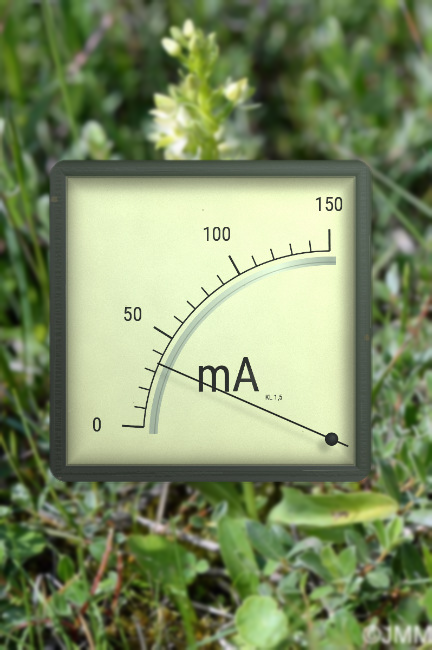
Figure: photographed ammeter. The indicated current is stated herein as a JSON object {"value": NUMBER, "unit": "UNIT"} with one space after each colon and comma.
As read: {"value": 35, "unit": "mA"}
